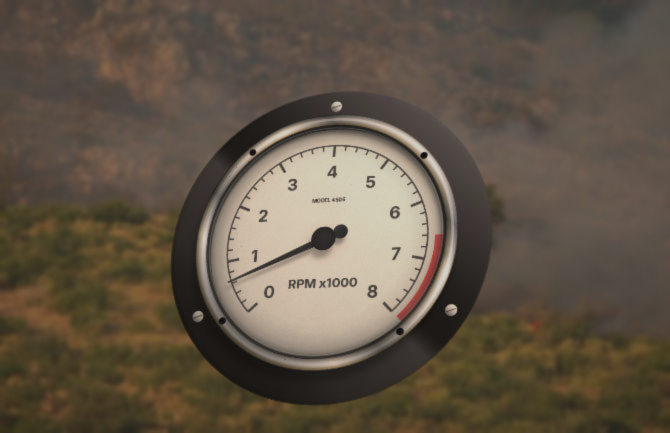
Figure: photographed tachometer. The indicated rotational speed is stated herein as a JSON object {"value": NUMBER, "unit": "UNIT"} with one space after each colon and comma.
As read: {"value": 600, "unit": "rpm"}
